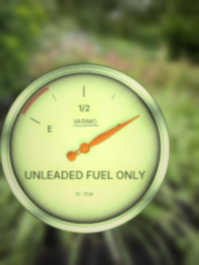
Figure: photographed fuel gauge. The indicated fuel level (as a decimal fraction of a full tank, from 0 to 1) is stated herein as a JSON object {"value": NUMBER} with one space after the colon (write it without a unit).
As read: {"value": 1}
